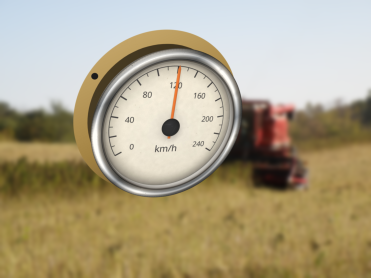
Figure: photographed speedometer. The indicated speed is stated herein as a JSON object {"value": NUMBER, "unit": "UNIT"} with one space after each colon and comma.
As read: {"value": 120, "unit": "km/h"}
